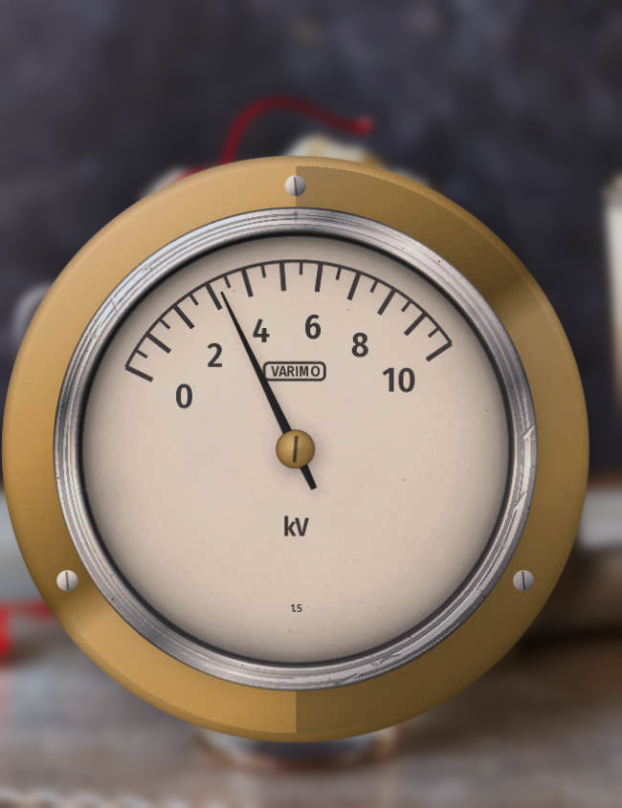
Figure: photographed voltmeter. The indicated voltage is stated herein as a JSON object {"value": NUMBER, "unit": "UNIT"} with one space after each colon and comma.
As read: {"value": 3.25, "unit": "kV"}
